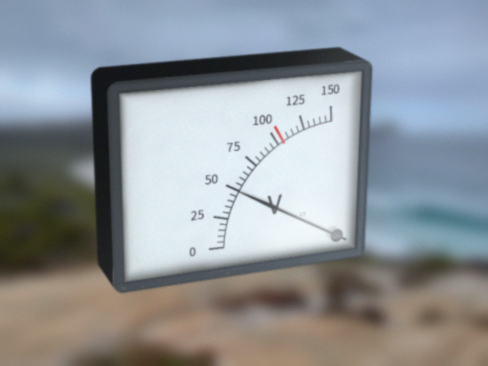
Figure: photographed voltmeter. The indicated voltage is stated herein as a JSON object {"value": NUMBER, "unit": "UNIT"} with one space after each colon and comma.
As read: {"value": 50, "unit": "V"}
